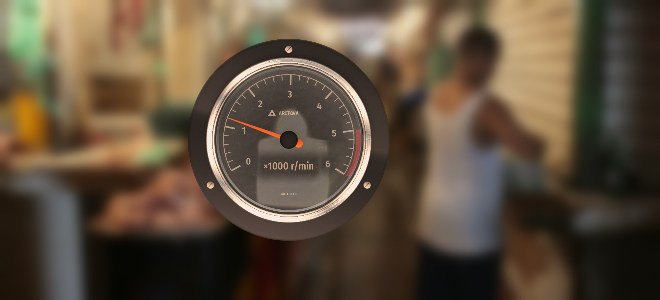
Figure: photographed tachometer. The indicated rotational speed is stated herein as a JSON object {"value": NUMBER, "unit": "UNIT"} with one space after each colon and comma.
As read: {"value": 1200, "unit": "rpm"}
